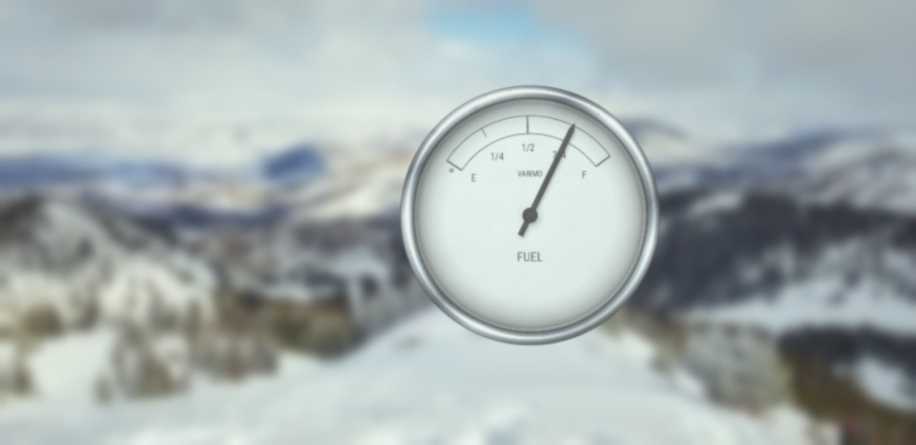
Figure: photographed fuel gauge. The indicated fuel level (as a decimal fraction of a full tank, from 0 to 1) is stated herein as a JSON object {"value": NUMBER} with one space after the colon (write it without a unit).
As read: {"value": 0.75}
